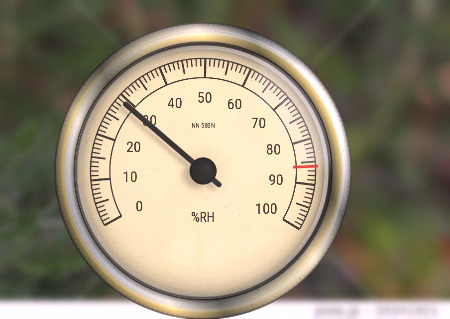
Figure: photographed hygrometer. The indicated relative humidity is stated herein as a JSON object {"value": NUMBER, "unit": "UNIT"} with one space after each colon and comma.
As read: {"value": 29, "unit": "%"}
